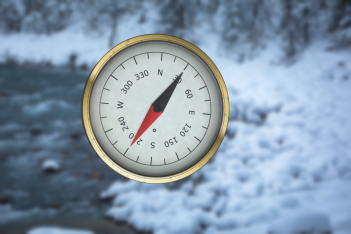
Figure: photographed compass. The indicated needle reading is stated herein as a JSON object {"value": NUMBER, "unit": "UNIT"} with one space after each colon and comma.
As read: {"value": 210, "unit": "°"}
